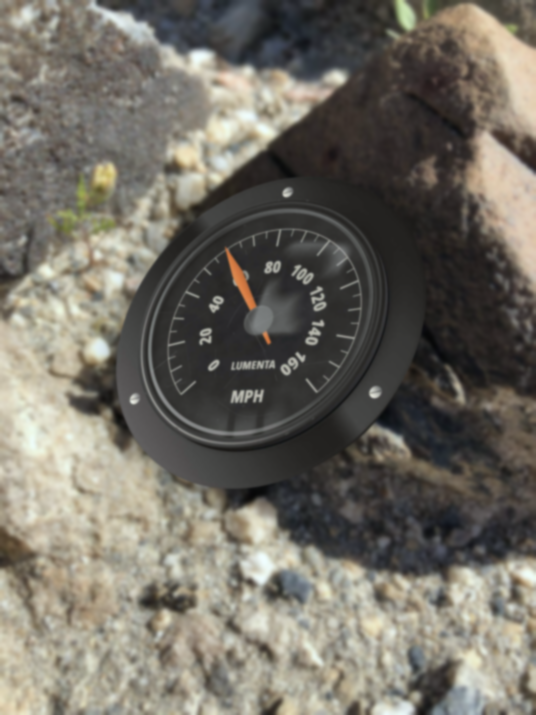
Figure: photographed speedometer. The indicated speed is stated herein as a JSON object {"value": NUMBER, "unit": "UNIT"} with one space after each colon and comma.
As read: {"value": 60, "unit": "mph"}
